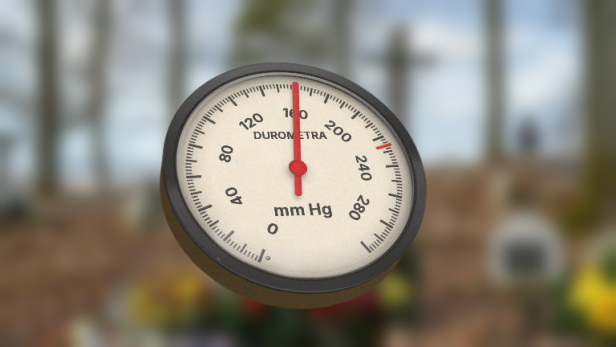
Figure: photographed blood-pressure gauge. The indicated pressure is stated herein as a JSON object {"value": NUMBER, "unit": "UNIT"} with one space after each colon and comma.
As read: {"value": 160, "unit": "mmHg"}
